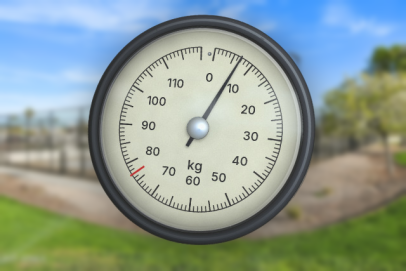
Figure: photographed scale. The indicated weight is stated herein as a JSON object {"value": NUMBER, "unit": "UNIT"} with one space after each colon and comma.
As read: {"value": 7, "unit": "kg"}
